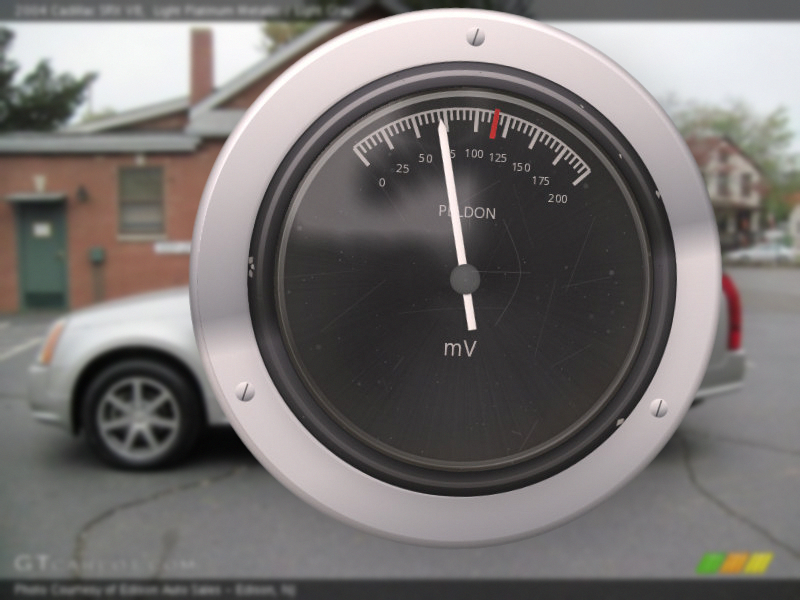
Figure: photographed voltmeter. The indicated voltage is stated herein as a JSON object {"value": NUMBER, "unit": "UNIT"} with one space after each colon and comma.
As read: {"value": 70, "unit": "mV"}
